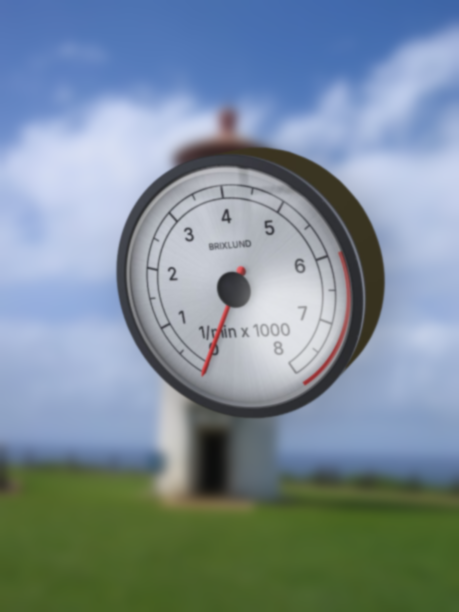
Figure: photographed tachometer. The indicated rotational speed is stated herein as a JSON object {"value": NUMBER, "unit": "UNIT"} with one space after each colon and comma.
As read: {"value": 0, "unit": "rpm"}
